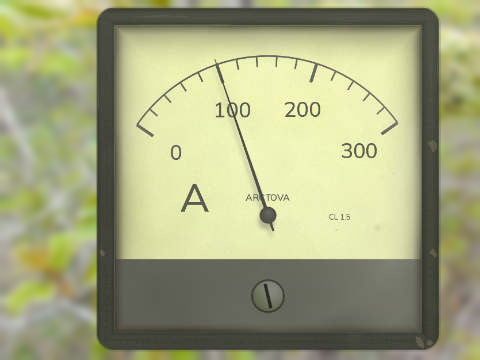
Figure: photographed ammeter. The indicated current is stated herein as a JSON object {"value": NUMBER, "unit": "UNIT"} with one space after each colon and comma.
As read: {"value": 100, "unit": "A"}
